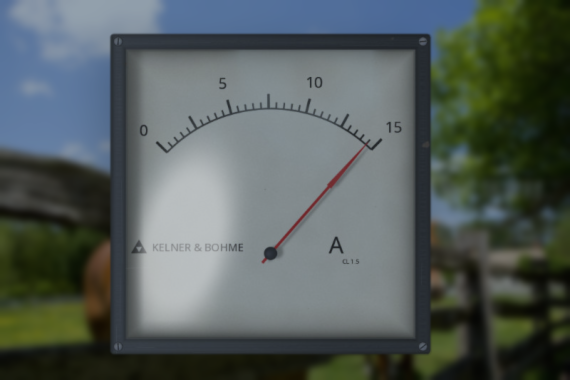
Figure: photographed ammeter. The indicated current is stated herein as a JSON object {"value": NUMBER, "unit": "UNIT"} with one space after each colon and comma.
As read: {"value": 14.5, "unit": "A"}
